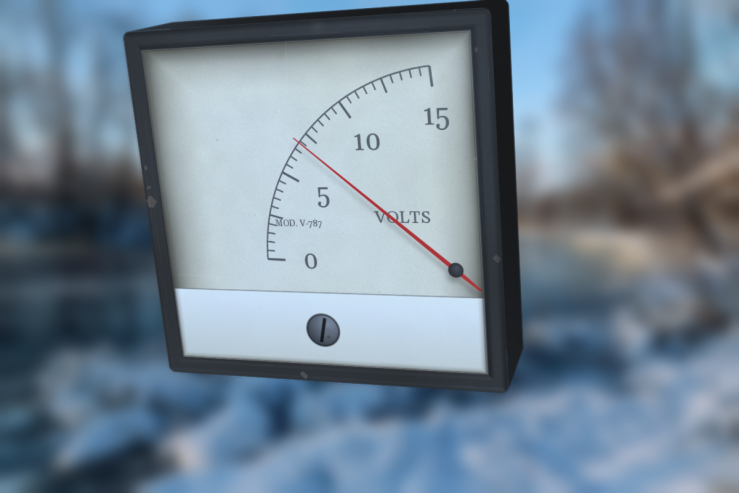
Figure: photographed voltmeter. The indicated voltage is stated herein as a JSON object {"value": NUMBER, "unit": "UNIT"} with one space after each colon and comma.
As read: {"value": 7, "unit": "V"}
